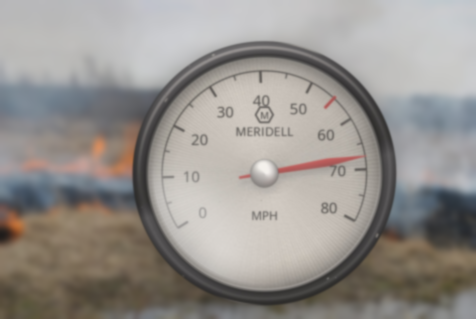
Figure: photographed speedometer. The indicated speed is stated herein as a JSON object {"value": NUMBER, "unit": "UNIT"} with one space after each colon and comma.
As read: {"value": 67.5, "unit": "mph"}
